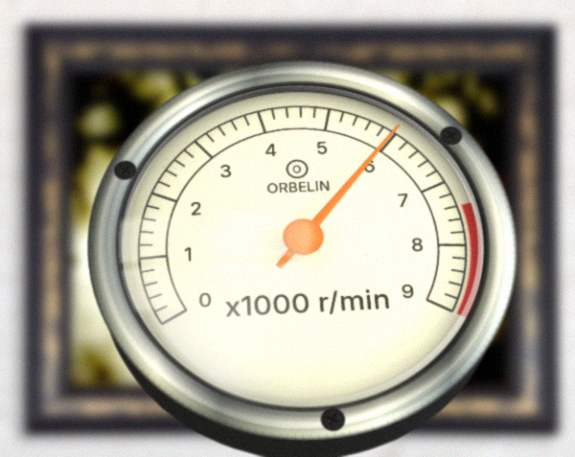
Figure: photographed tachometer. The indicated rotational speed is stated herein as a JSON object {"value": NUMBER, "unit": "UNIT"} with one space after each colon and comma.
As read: {"value": 6000, "unit": "rpm"}
